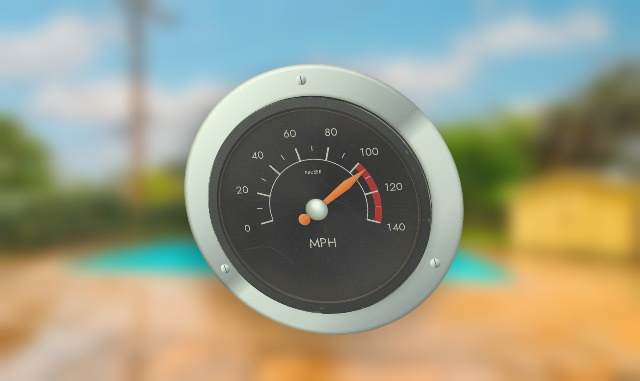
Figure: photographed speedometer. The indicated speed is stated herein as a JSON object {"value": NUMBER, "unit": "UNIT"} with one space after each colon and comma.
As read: {"value": 105, "unit": "mph"}
